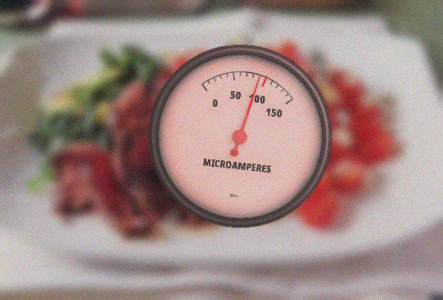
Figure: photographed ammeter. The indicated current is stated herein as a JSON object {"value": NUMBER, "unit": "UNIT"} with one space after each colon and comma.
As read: {"value": 90, "unit": "µA"}
